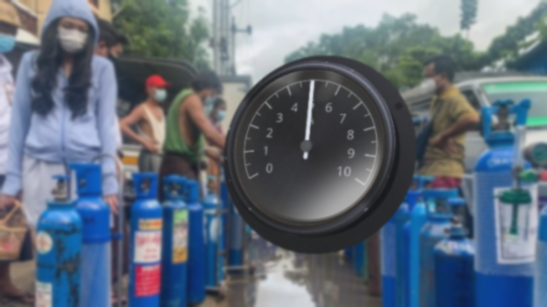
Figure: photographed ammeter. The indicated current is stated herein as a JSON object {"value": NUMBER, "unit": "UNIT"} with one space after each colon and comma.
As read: {"value": 5, "unit": "A"}
